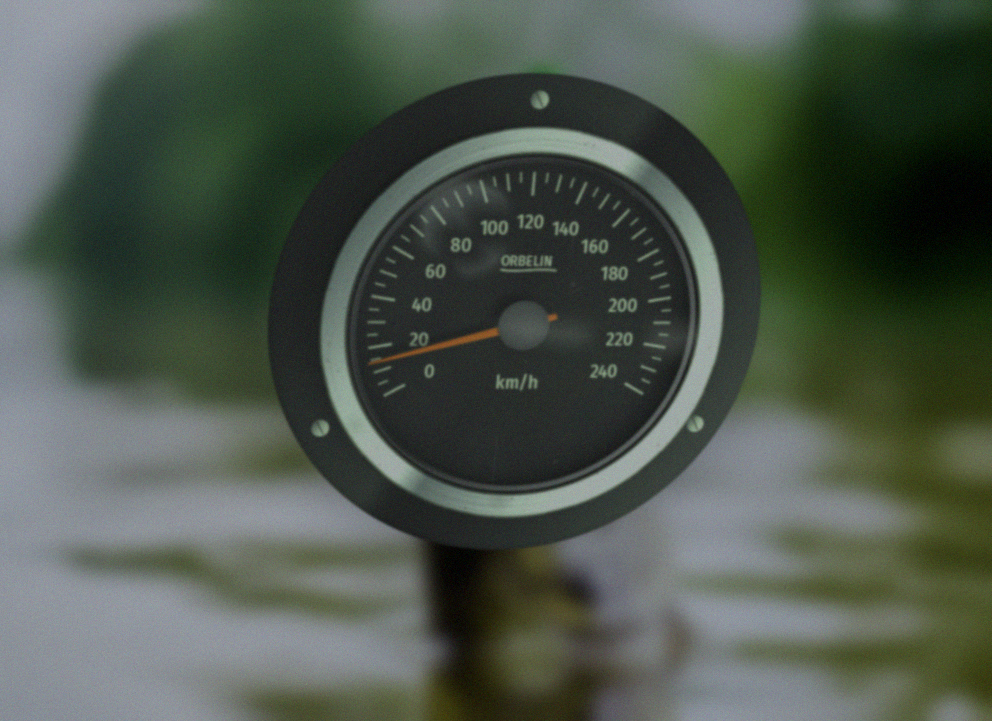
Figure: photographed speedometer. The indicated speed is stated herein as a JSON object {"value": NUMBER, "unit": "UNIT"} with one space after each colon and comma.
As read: {"value": 15, "unit": "km/h"}
